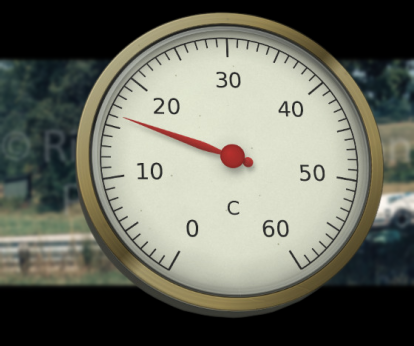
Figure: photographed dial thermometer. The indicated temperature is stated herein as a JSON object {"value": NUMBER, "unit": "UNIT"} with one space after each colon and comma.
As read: {"value": 16, "unit": "°C"}
